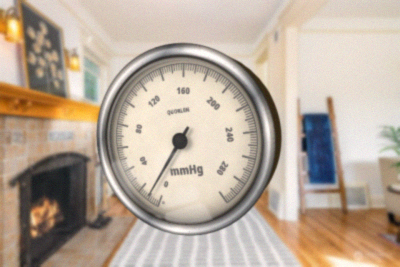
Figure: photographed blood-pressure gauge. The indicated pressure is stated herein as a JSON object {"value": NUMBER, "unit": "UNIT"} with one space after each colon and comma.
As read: {"value": 10, "unit": "mmHg"}
